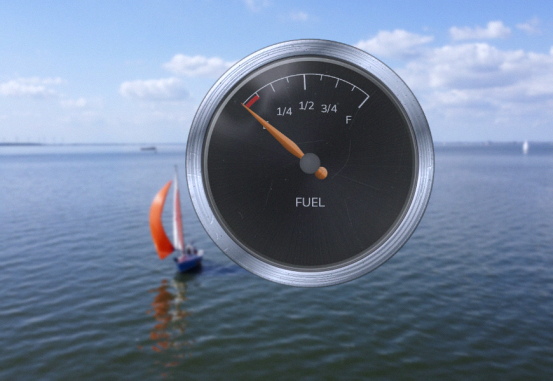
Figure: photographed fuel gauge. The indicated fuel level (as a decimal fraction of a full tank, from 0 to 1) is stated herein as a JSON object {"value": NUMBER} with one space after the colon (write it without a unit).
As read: {"value": 0}
